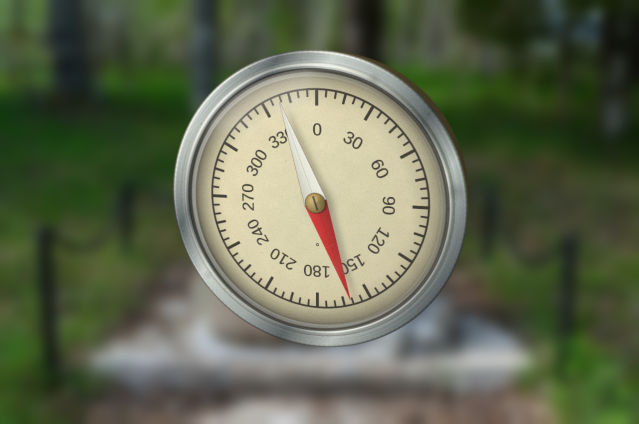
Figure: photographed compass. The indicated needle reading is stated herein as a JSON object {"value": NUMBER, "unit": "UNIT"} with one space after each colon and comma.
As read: {"value": 160, "unit": "°"}
